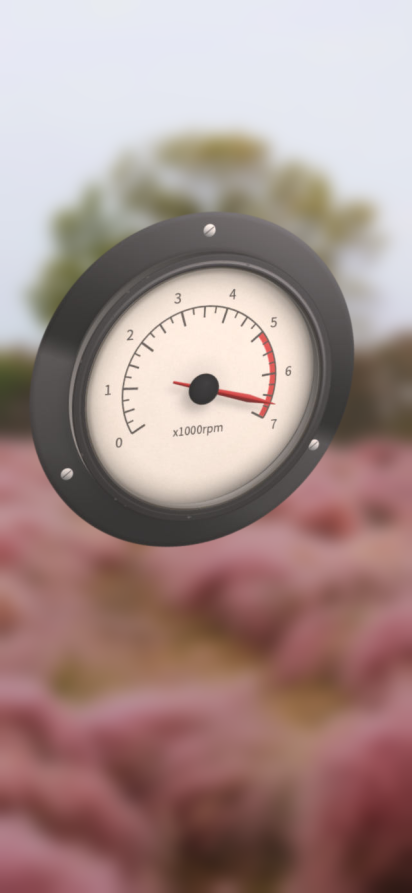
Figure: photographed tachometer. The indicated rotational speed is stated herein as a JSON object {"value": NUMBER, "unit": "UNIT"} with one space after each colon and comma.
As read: {"value": 6625, "unit": "rpm"}
